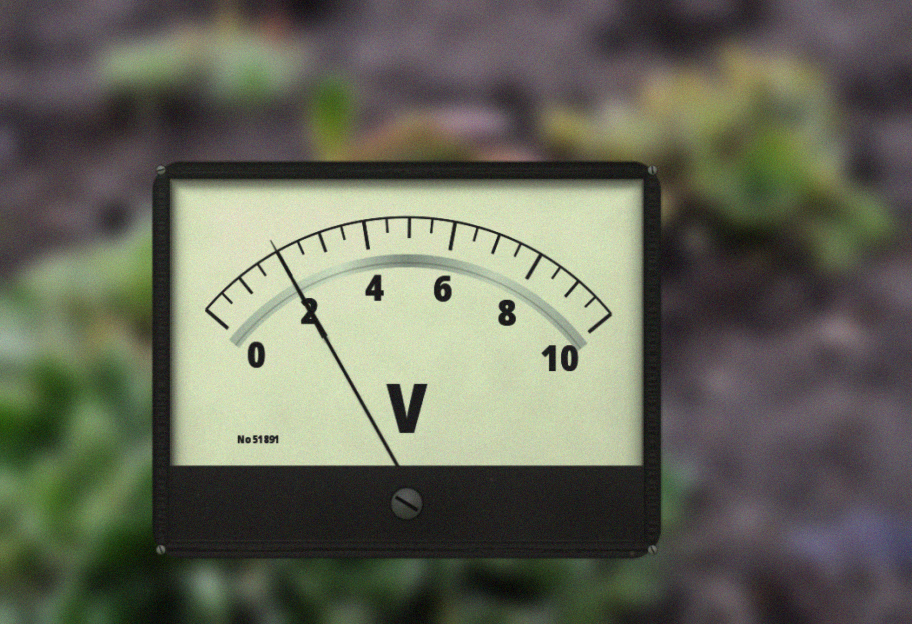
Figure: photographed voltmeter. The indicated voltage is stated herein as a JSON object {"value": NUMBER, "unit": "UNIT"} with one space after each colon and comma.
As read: {"value": 2, "unit": "V"}
